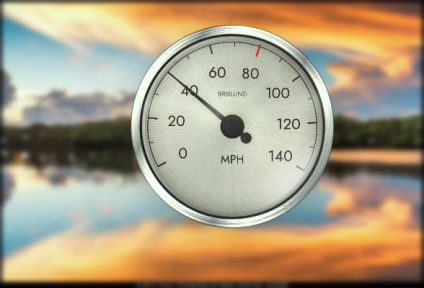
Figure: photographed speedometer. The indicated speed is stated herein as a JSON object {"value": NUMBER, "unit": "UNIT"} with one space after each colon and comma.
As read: {"value": 40, "unit": "mph"}
